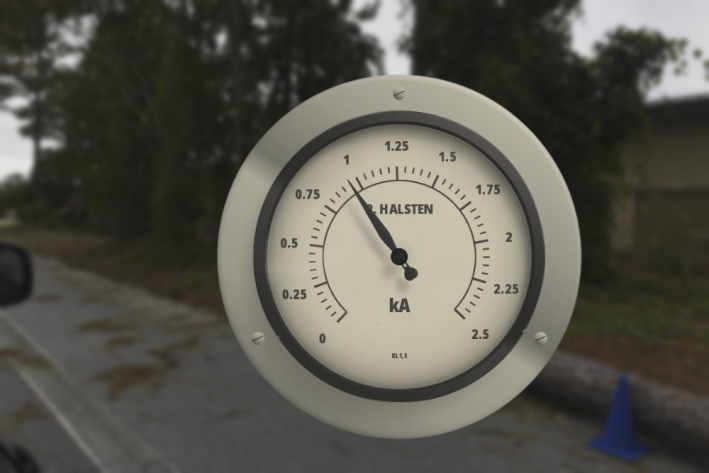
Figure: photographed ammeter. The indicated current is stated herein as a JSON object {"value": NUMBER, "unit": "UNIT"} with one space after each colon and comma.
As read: {"value": 0.95, "unit": "kA"}
